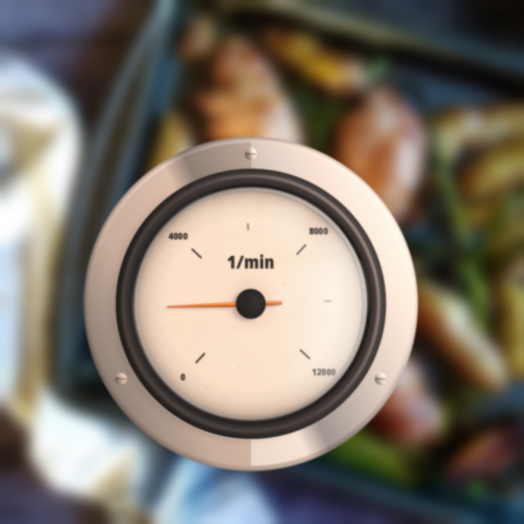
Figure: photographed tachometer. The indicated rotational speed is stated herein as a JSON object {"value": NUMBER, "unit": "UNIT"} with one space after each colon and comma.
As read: {"value": 2000, "unit": "rpm"}
